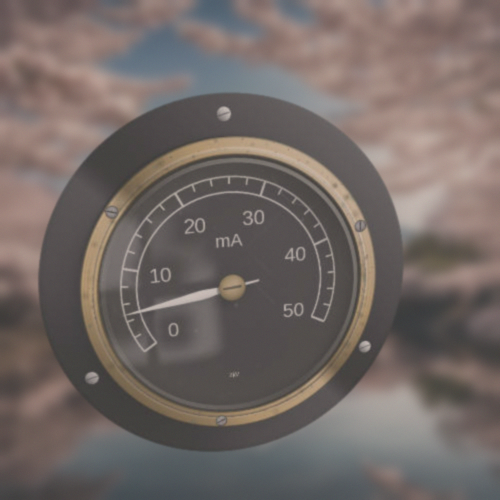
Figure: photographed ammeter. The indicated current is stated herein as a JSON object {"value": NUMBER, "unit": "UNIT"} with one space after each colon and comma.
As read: {"value": 5, "unit": "mA"}
